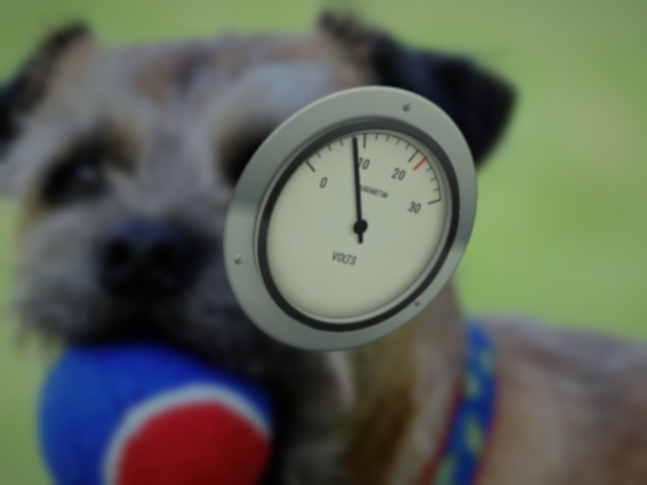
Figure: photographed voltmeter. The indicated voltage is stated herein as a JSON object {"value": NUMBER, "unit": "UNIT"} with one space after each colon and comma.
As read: {"value": 8, "unit": "V"}
